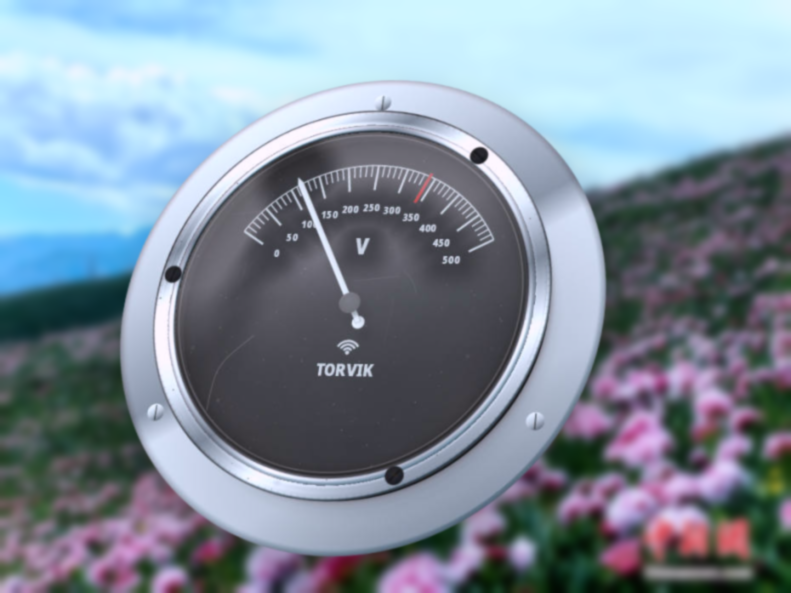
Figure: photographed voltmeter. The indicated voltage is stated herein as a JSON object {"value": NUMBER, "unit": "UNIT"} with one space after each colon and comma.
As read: {"value": 120, "unit": "V"}
